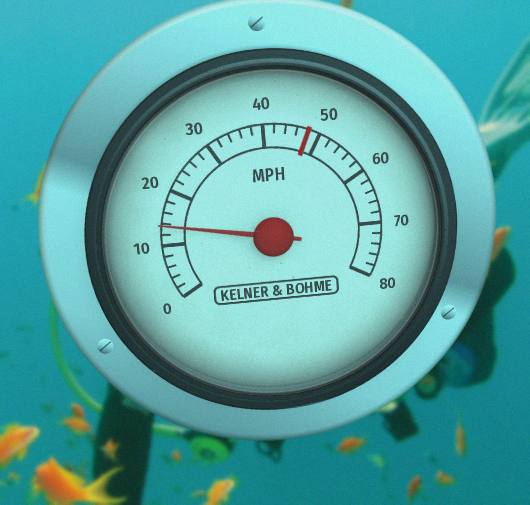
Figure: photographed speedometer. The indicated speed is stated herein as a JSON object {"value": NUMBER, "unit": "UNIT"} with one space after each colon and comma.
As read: {"value": 14, "unit": "mph"}
